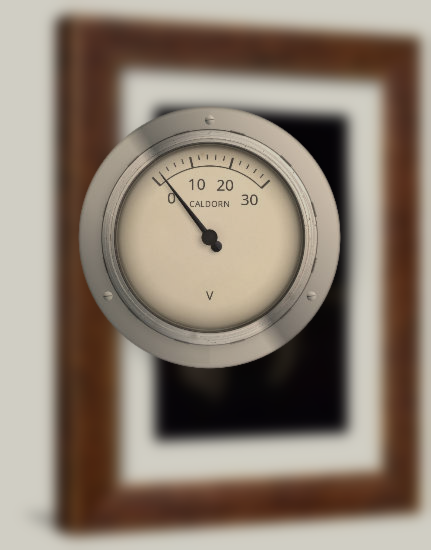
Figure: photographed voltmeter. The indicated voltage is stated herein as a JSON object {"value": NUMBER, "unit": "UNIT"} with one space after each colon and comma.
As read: {"value": 2, "unit": "V"}
